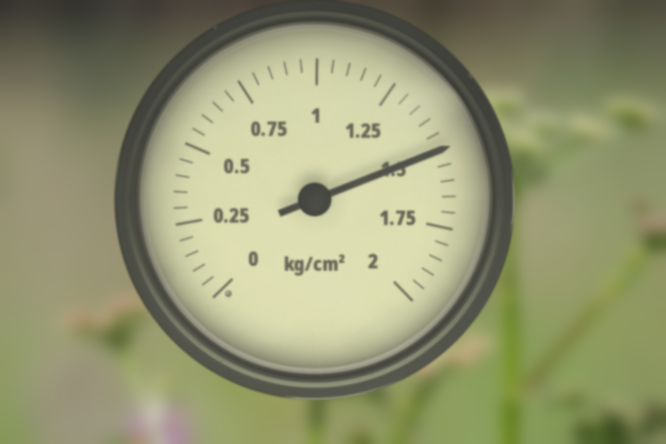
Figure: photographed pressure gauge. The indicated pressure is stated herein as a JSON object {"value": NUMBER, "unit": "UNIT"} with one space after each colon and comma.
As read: {"value": 1.5, "unit": "kg/cm²"}
